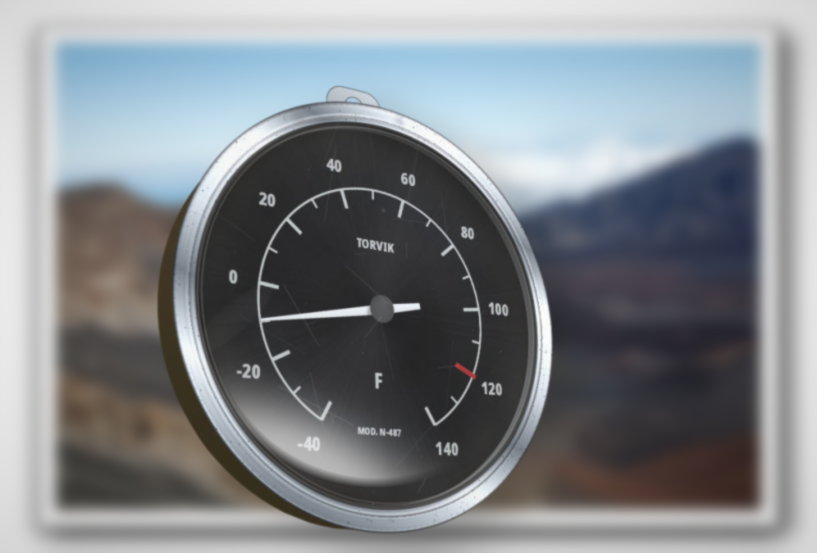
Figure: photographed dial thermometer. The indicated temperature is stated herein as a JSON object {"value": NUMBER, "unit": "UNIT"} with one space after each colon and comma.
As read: {"value": -10, "unit": "°F"}
